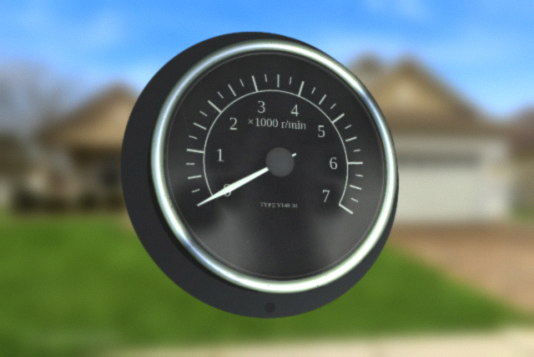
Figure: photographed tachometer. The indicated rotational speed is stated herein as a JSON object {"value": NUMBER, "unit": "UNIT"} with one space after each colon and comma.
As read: {"value": 0, "unit": "rpm"}
